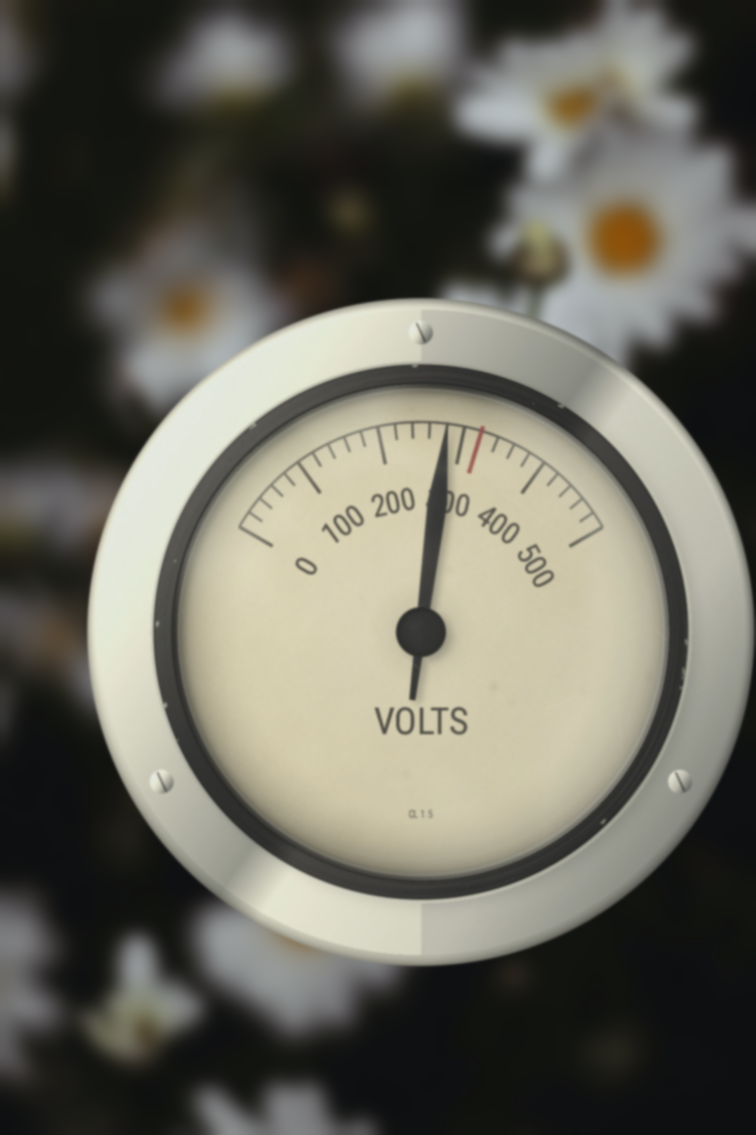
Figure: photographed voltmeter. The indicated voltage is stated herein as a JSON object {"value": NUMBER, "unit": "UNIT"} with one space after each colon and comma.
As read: {"value": 280, "unit": "V"}
